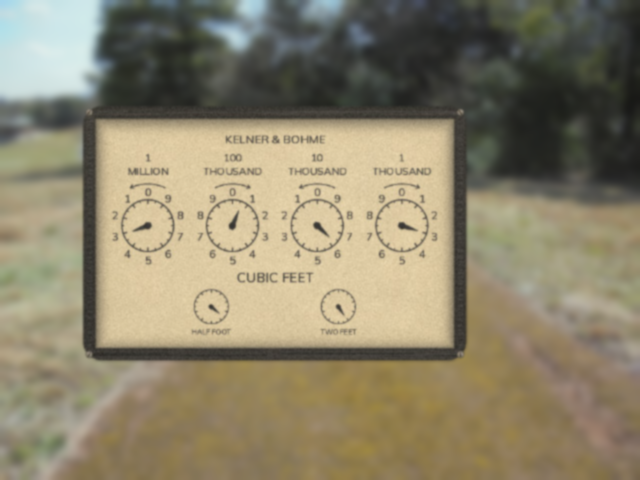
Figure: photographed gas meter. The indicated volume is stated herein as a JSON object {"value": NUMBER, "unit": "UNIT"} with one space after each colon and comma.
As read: {"value": 306300, "unit": "ft³"}
